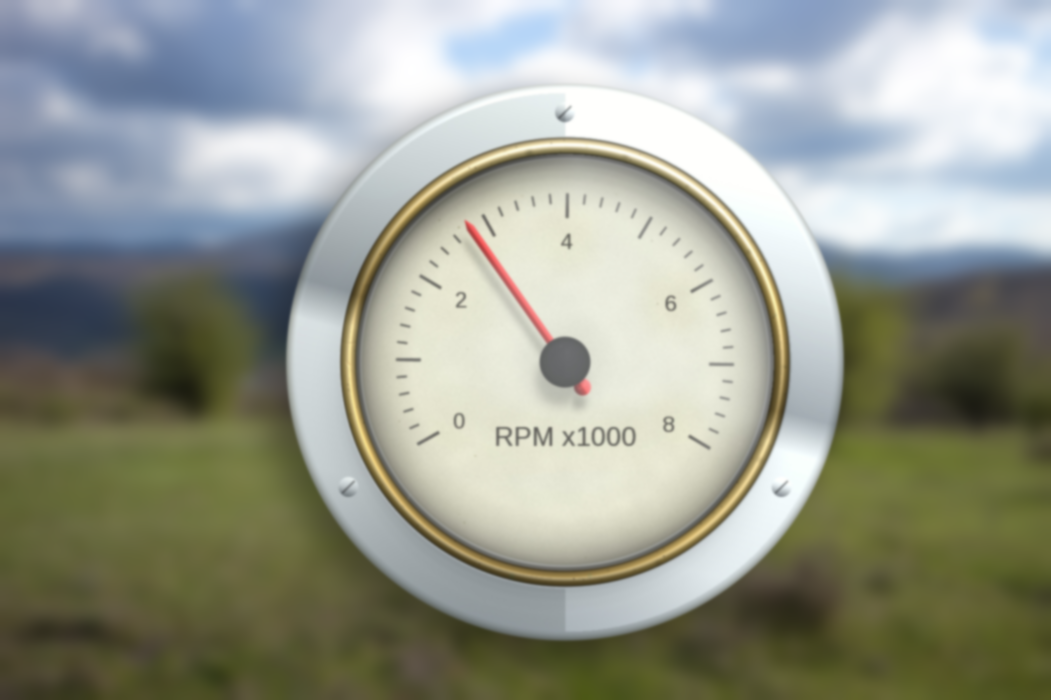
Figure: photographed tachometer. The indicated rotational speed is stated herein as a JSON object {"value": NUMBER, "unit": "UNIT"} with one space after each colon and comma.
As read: {"value": 2800, "unit": "rpm"}
